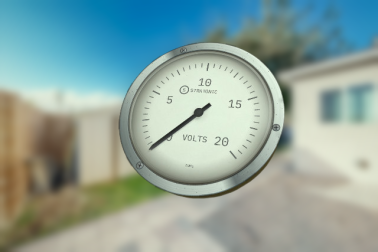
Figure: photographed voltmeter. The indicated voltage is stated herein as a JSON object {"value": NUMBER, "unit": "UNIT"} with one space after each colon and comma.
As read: {"value": 0, "unit": "V"}
